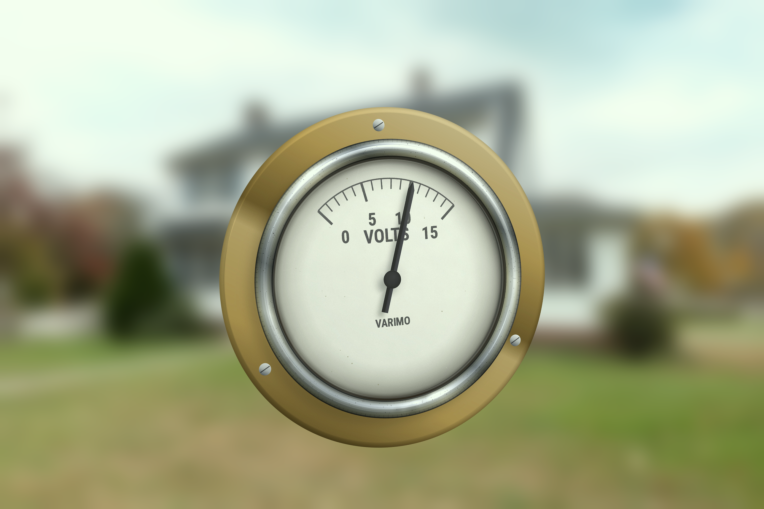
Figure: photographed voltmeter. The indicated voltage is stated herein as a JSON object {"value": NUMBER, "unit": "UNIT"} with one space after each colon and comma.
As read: {"value": 10, "unit": "V"}
